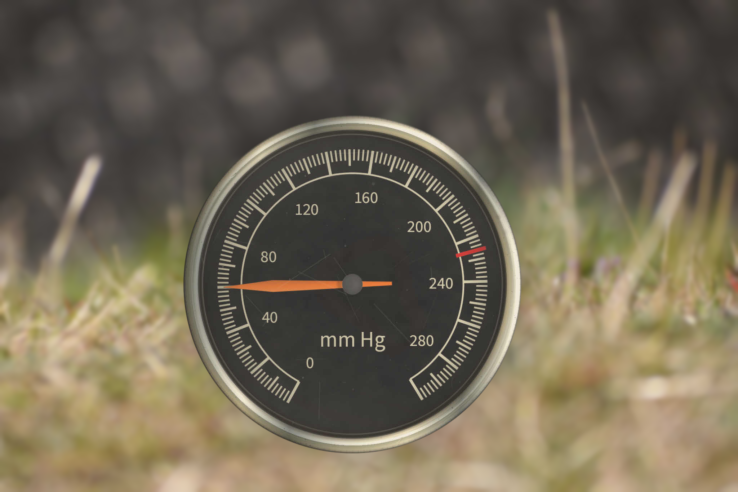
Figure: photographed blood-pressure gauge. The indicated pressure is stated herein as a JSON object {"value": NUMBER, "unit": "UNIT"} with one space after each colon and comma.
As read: {"value": 60, "unit": "mmHg"}
